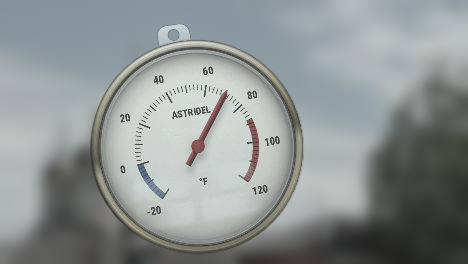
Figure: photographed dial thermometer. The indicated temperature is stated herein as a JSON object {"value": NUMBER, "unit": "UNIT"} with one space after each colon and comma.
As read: {"value": 70, "unit": "°F"}
